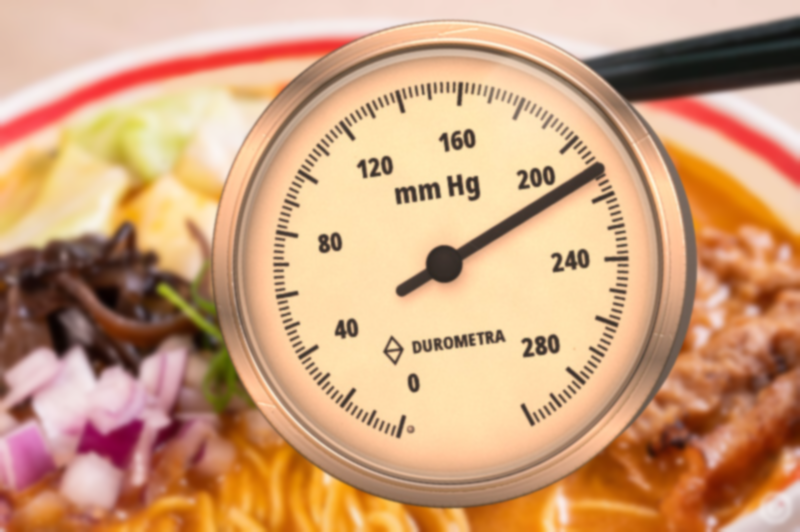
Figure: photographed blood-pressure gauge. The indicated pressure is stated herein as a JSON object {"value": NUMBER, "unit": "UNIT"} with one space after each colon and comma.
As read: {"value": 212, "unit": "mmHg"}
